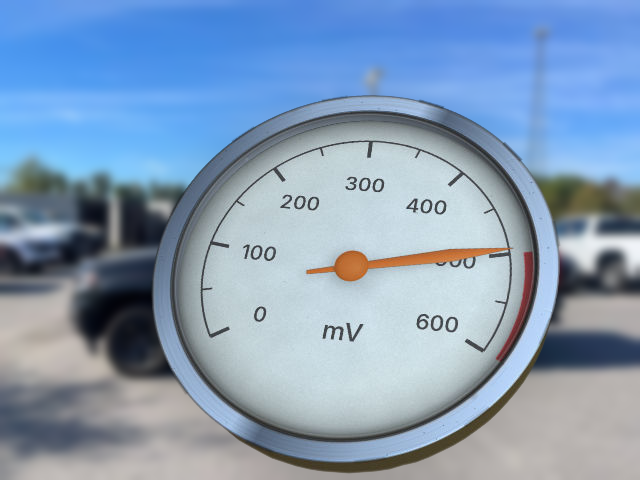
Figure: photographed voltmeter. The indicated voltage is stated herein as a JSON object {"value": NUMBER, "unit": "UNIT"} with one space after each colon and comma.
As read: {"value": 500, "unit": "mV"}
